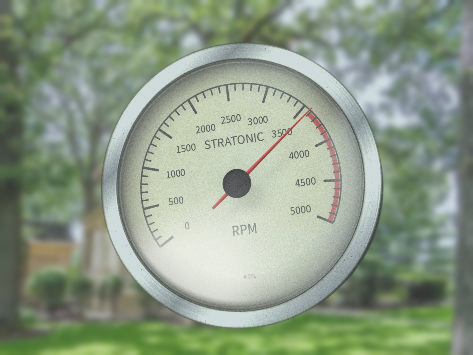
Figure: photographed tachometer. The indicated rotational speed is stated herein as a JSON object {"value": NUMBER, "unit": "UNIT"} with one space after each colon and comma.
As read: {"value": 3600, "unit": "rpm"}
